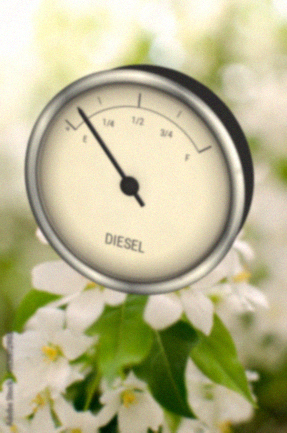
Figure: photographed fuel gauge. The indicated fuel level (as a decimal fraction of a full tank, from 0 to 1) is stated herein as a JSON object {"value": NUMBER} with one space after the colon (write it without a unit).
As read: {"value": 0.125}
